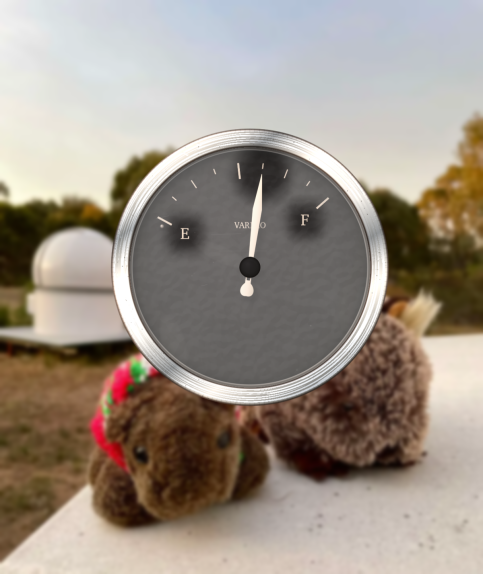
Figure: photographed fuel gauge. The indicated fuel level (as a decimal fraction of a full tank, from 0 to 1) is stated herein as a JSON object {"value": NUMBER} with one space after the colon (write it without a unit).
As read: {"value": 0.625}
